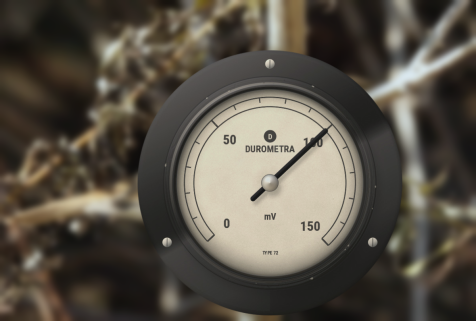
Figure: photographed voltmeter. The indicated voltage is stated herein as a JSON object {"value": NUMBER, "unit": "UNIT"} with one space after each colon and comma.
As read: {"value": 100, "unit": "mV"}
